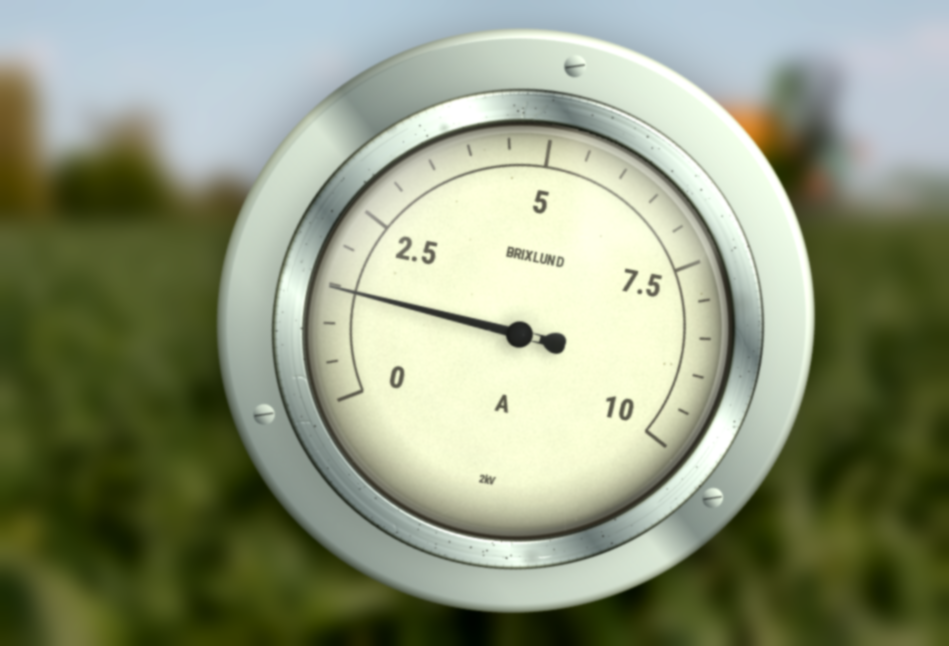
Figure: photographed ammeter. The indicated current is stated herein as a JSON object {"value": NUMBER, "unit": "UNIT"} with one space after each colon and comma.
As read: {"value": 1.5, "unit": "A"}
